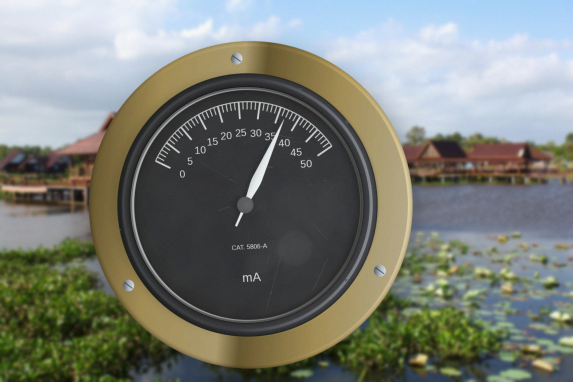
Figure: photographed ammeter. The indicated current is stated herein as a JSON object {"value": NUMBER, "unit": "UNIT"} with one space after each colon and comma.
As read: {"value": 37, "unit": "mA"}
